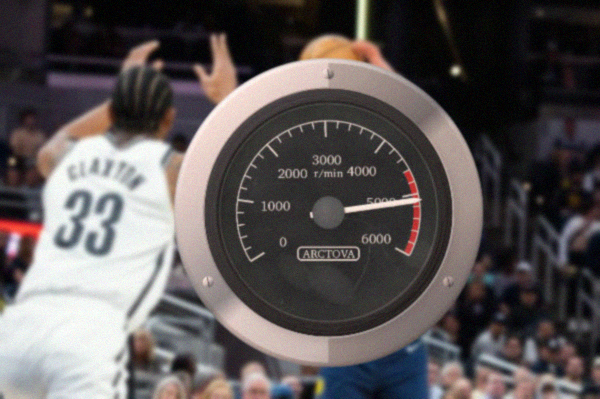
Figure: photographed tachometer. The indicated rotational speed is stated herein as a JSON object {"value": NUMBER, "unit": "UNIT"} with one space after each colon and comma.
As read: {"value": 5100, "unit": "rpm"}
